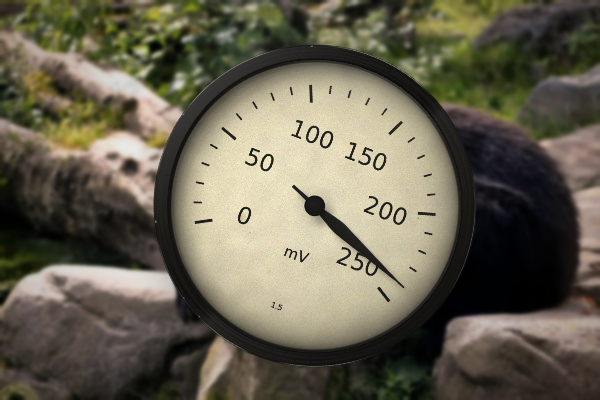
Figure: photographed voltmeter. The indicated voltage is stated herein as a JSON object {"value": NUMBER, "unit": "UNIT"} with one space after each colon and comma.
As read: {"value": 240, "unit": "mV"}
